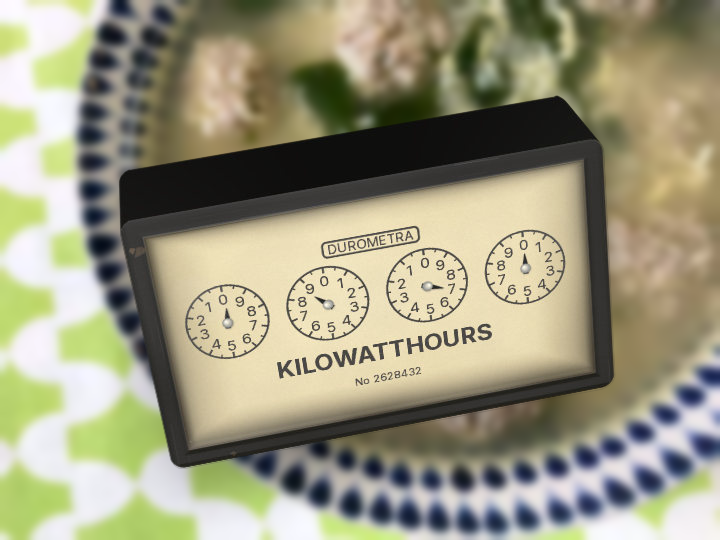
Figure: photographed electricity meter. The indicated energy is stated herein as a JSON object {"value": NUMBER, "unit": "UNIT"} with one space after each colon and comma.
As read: {"value": 9870, "unit": "kWh"}
